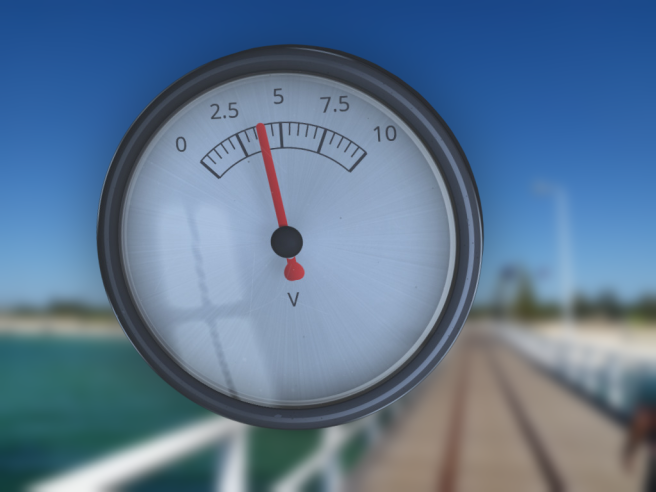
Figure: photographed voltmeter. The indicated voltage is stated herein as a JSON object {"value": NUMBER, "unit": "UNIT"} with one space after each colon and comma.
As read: {"value": 4, "unit": "V"}
